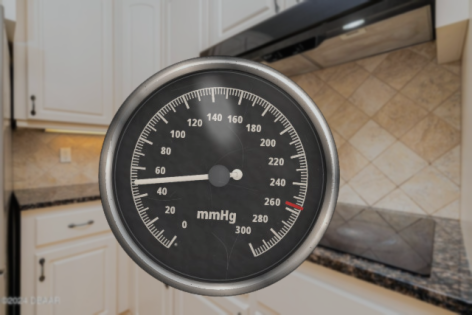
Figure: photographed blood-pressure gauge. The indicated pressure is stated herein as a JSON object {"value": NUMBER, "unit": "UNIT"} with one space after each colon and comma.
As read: {"value": 50, "unit": "mmHg"}
